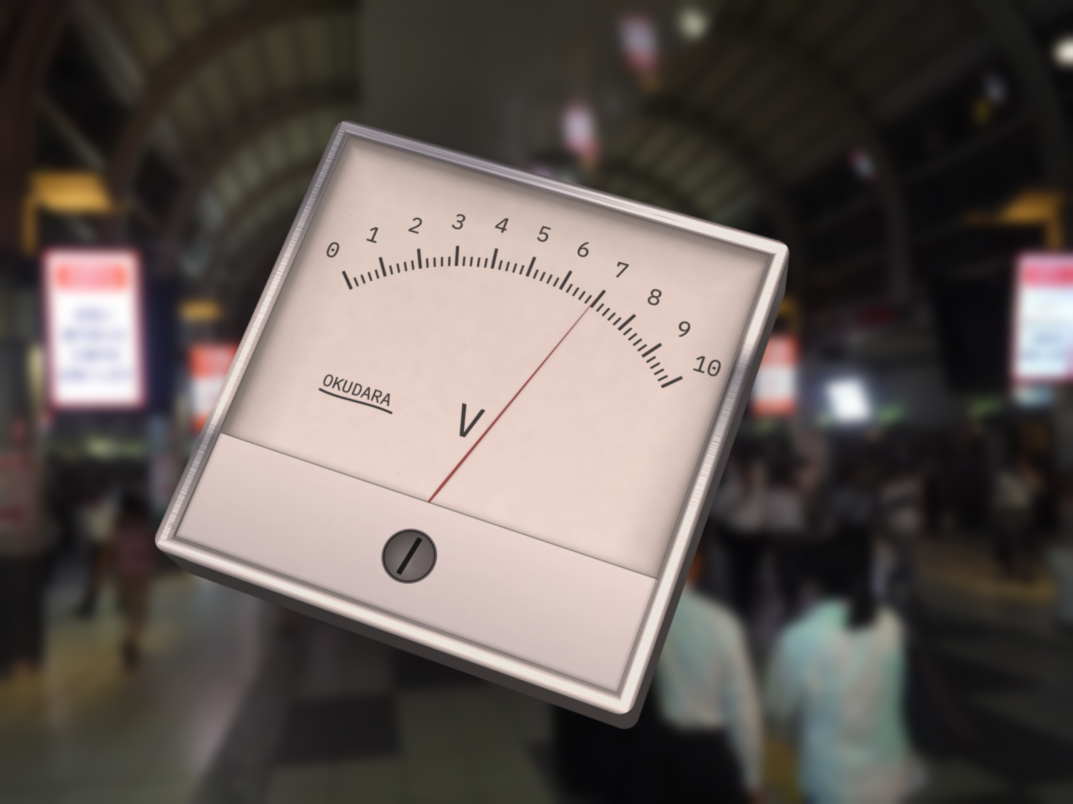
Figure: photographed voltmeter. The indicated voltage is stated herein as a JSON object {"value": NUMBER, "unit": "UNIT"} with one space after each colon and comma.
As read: {"value": 7, "unit": "V"}
